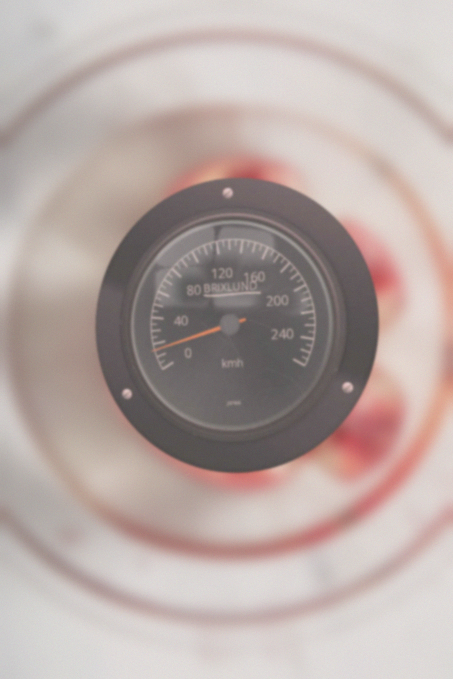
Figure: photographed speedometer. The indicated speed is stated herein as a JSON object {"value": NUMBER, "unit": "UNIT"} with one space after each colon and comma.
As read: {"value": 15, "unit": "km/h"}
